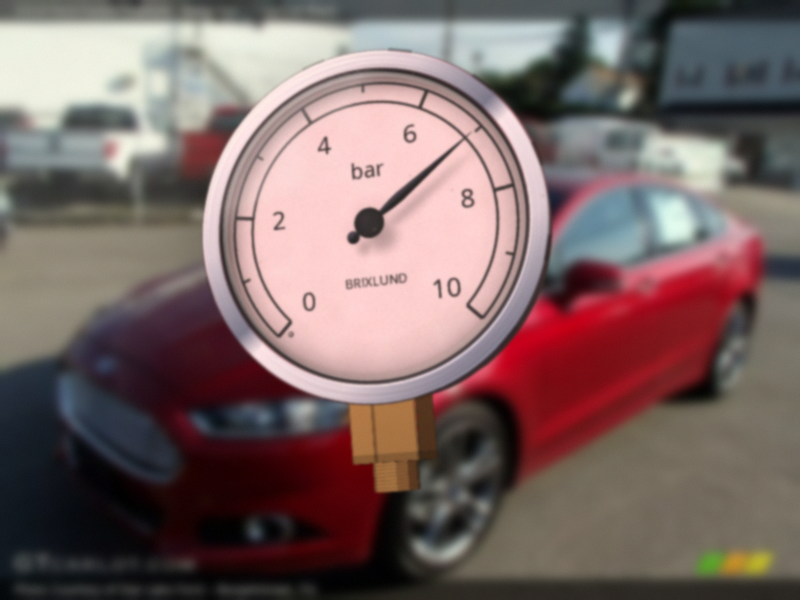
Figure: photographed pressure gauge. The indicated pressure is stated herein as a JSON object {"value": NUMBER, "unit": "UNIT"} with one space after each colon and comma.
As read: {"value": 7, "unit": "bar"}
